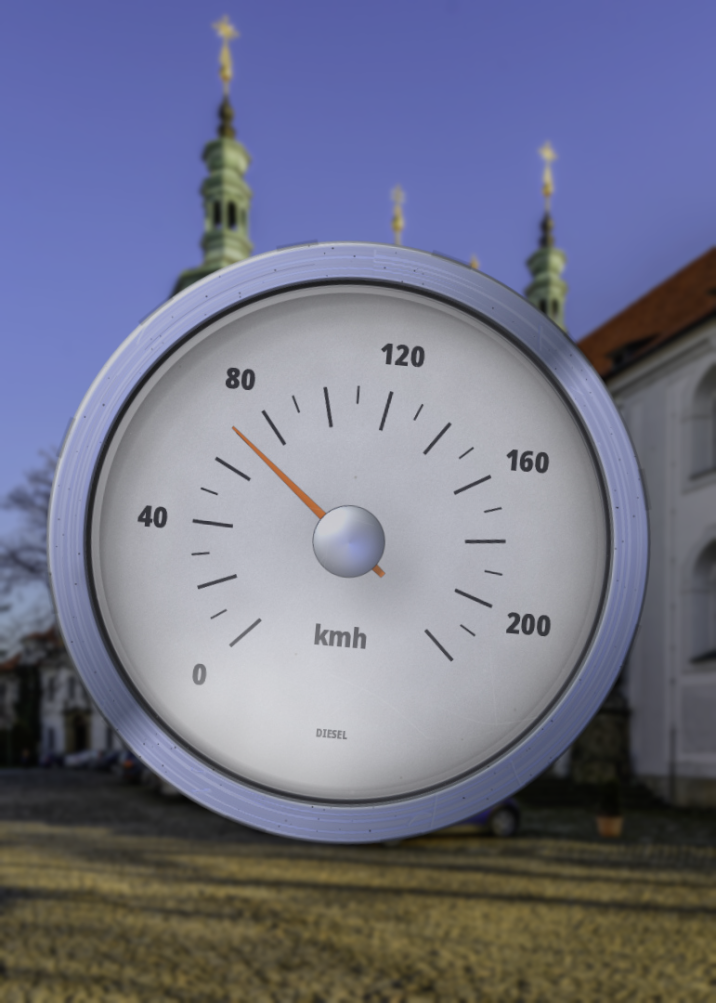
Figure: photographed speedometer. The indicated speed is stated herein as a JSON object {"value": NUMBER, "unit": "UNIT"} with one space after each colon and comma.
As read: {"value": 70, "unit": "km/h"}
